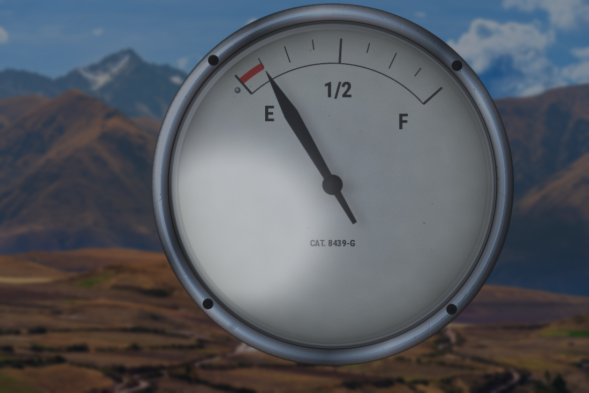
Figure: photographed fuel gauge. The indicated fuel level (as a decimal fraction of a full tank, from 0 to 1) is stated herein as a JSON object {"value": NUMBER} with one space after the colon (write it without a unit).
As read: {"value": 0.125}
